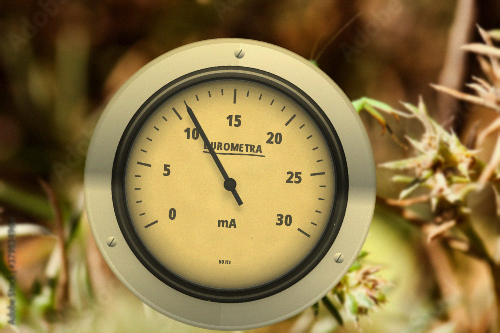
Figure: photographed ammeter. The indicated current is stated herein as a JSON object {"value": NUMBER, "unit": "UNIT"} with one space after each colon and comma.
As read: {"value": 11, "unit": "mA"}
